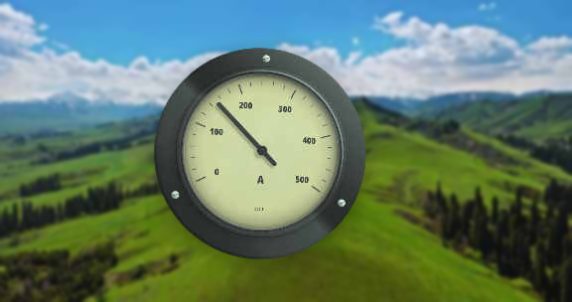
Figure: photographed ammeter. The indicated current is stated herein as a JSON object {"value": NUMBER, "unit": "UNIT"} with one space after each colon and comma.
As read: {"value": 150, "unit": "A"}
